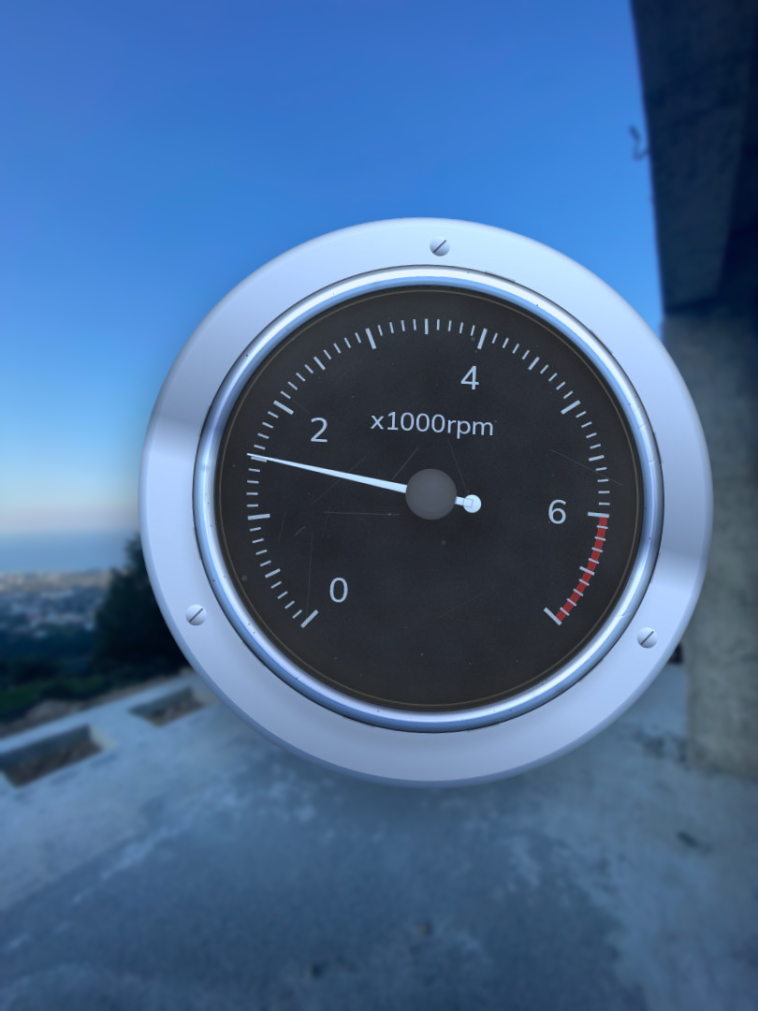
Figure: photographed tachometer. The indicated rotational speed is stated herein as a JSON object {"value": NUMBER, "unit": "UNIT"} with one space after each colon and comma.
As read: {"value": 1500, "unit": "rpm"}
